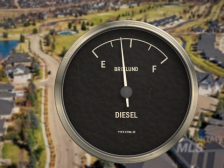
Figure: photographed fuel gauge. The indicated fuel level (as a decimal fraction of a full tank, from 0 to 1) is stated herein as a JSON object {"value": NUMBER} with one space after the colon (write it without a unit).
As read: {"value": 0.375}
